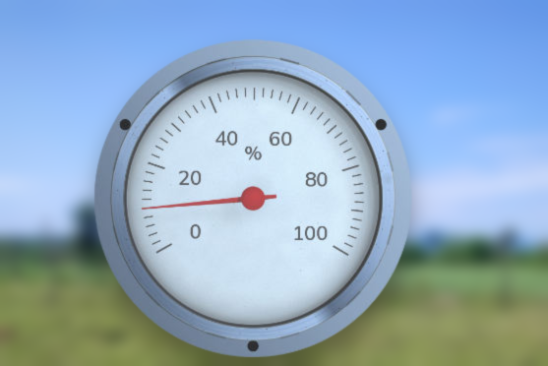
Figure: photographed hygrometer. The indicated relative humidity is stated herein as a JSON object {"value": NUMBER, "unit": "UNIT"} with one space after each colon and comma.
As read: {"value": 10, "unit": "%"}
